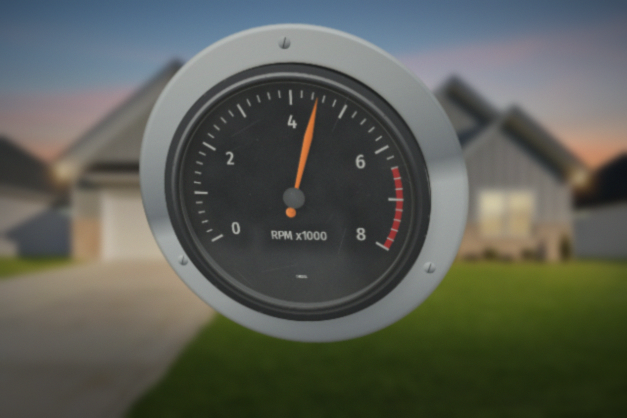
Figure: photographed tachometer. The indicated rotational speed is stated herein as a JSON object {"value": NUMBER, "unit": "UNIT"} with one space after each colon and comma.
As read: {"value": 4500, "unit": "rpm"}
